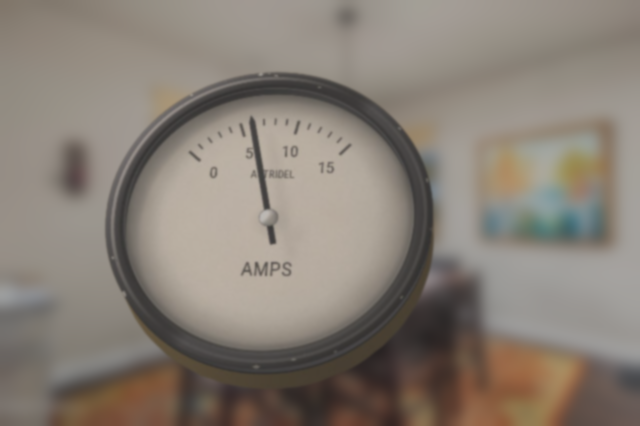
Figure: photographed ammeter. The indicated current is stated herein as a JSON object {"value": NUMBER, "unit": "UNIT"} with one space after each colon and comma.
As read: {"value": 6, "unit": "A"}
